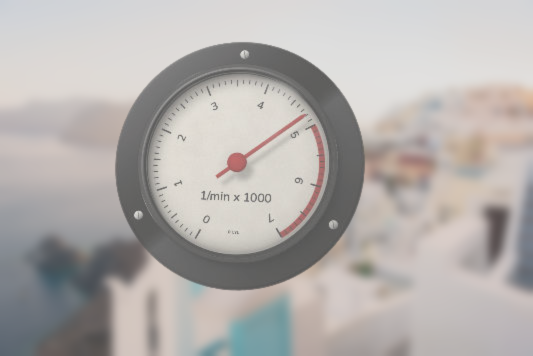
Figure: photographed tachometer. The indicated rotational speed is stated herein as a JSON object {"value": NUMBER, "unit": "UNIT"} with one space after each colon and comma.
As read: {"value": 4800, "unit": "rpm"}
